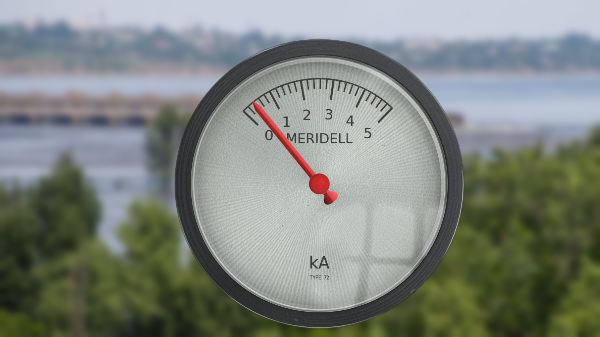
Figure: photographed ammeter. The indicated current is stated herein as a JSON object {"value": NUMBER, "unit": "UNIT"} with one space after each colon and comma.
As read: {"value": 0.4, "unit": "kA"}
